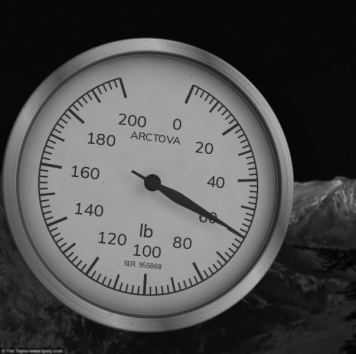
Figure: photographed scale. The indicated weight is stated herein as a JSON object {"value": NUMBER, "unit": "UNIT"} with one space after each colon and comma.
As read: {"value": 60, "unit": "lb"}
